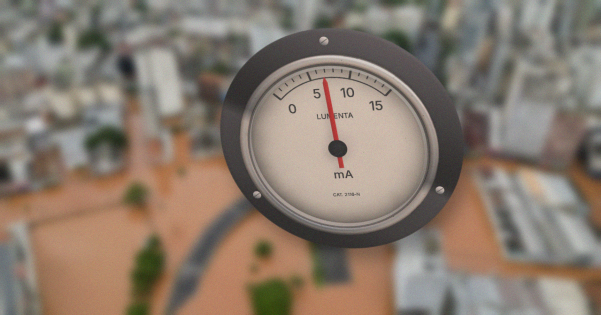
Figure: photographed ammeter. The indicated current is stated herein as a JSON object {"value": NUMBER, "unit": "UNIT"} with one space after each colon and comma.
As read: {"value": 7, "unit": "mA"}
